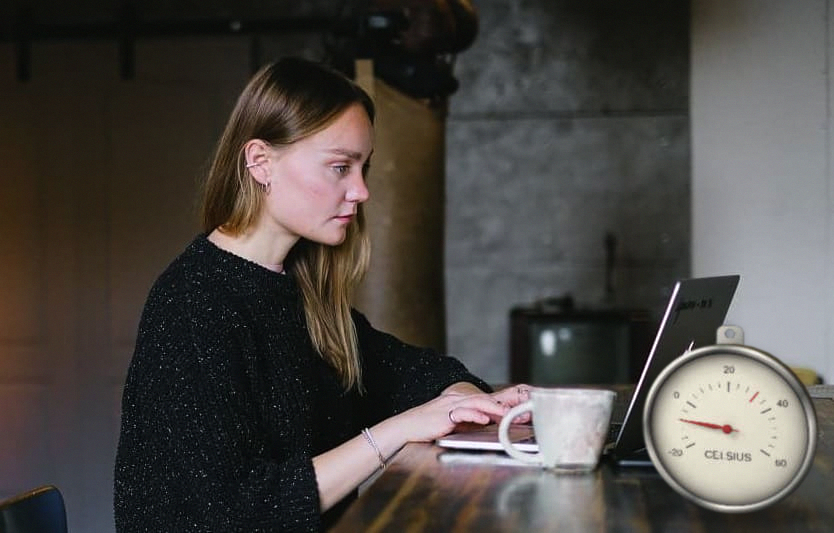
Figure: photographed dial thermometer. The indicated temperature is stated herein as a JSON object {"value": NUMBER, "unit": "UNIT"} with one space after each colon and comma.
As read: {"value": -8, "unit": "°C"}
